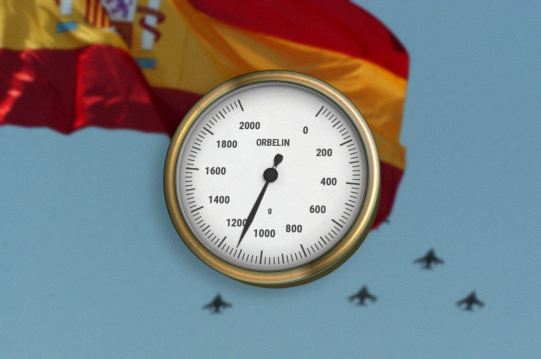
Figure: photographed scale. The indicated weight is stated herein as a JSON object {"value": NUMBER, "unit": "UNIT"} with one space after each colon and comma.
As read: {"value": 1120, "unit": "g"}
